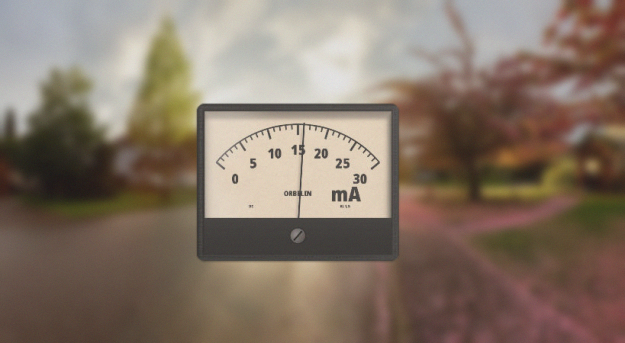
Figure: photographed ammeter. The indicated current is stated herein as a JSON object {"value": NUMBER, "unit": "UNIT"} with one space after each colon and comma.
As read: {"value": 16, "unit": "mA"}
